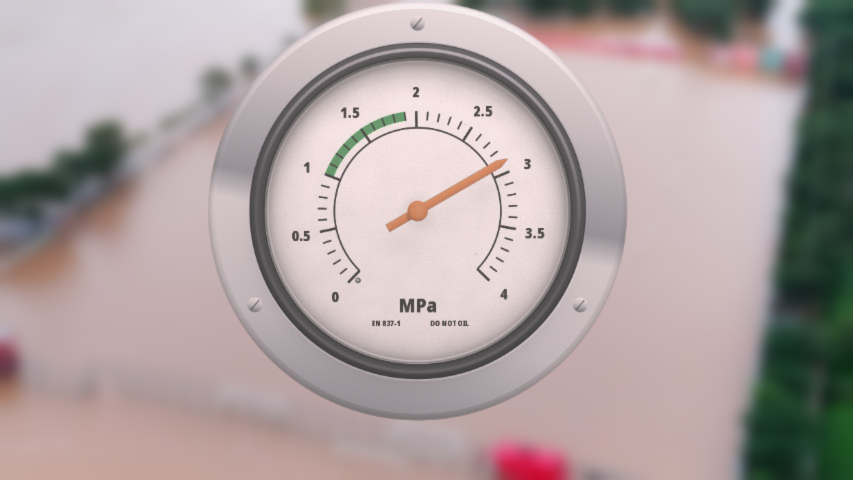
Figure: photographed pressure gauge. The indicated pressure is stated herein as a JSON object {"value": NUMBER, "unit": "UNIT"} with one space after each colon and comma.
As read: {"value": 2.9, "unit": "MPa"}
